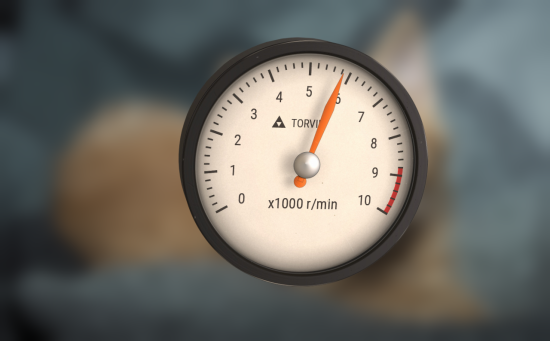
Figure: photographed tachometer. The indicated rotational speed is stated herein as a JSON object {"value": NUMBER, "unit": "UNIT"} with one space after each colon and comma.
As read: {"value": 5800, "unit": "rpm"}
